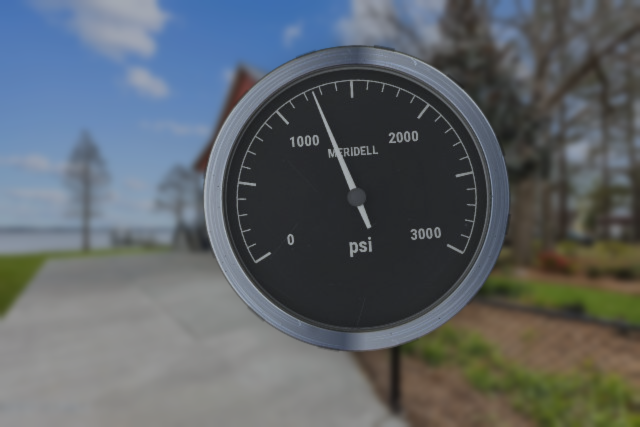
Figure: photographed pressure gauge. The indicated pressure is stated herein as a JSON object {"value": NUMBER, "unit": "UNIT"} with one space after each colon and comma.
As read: {"value": 1250, "unit": "psi"}
